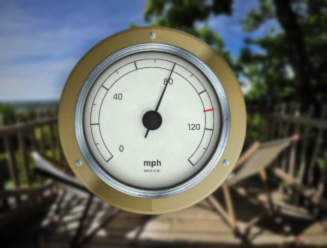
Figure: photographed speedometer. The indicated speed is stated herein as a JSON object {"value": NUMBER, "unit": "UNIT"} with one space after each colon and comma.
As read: {"value": 80, "unit": "mph"}
